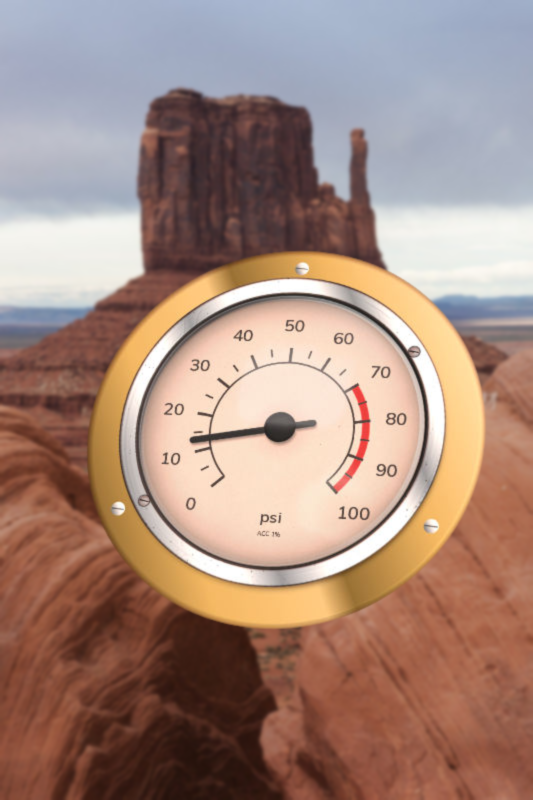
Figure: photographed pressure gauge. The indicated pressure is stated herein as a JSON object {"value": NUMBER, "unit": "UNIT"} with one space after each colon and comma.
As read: {"value": 12.5, "unit": "psi"}
